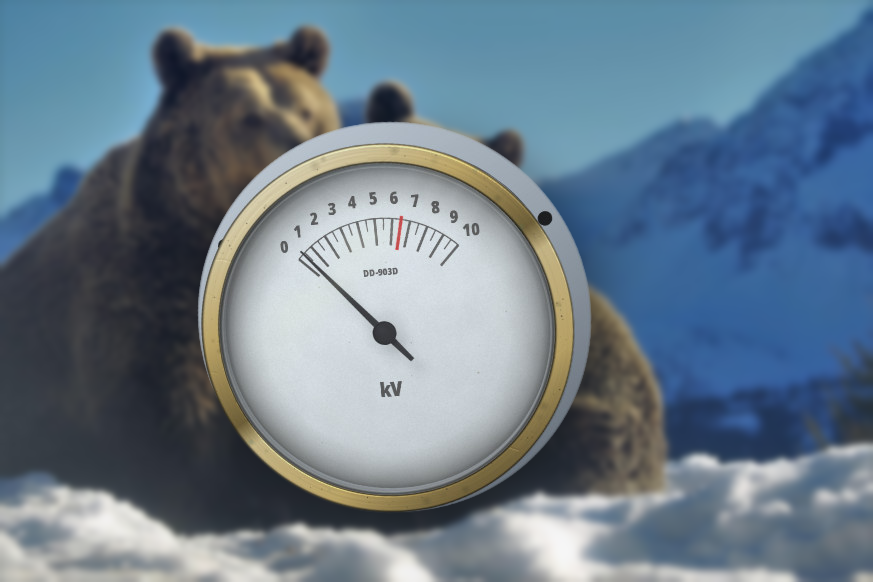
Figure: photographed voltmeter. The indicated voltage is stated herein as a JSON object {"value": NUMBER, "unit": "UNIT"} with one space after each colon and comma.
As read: {"value": 0.5, "unit": "kV"}
